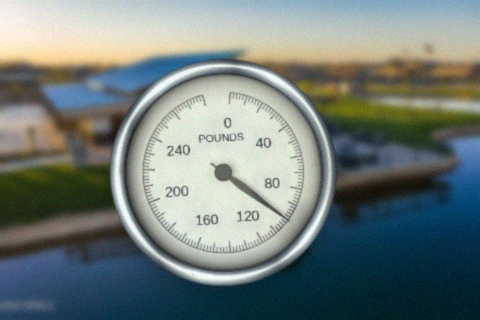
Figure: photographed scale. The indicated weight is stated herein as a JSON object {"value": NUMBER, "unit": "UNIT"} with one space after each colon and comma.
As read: {"value": 100, "unit": "lb"}
